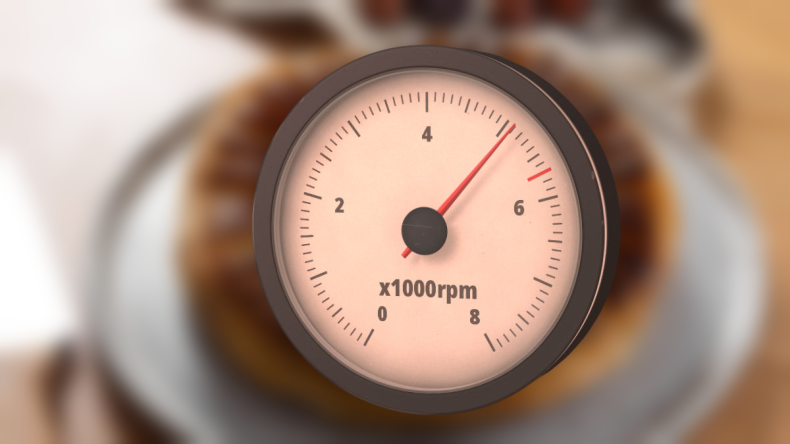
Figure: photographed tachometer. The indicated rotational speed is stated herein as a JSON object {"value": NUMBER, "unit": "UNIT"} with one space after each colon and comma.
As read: {"value": 5100, "unit": "rpm"}
